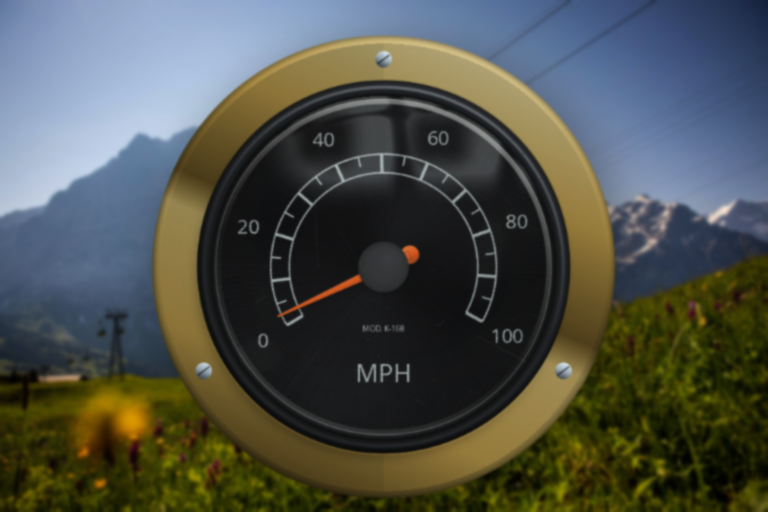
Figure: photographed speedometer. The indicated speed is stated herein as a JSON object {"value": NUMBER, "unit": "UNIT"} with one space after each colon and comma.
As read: {"value": 2.5, "unit": "mph"}
